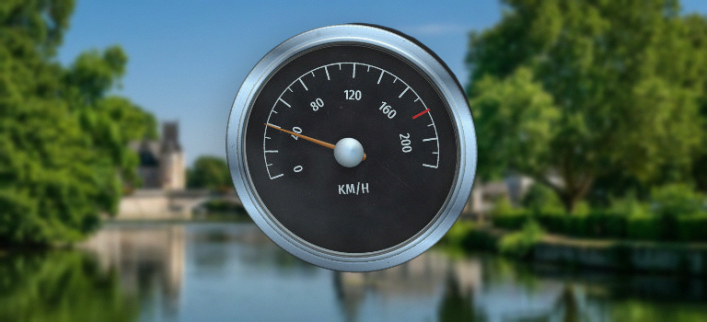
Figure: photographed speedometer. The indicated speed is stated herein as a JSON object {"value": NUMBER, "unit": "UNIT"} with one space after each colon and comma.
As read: {"value": 40, "unit": "km/h"}
